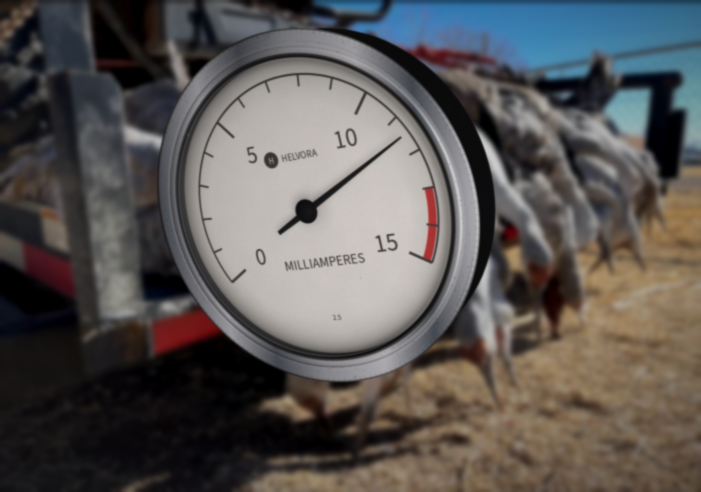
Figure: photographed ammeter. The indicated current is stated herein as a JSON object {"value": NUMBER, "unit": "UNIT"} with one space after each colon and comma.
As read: {"value": 11.5, "unit": "mA"}
